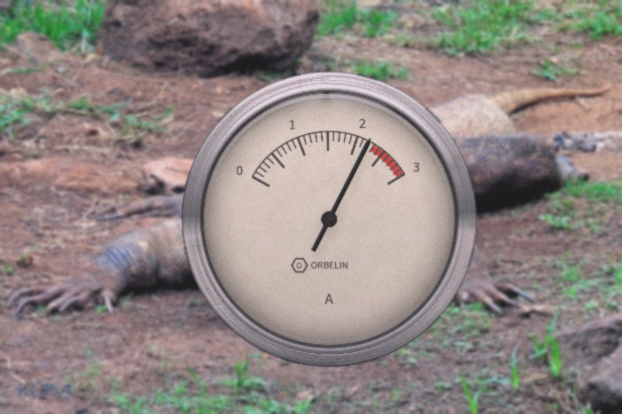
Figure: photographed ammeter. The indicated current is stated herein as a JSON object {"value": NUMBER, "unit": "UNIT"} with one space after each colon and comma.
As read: {"value": 2.2, "unit": "A"}
